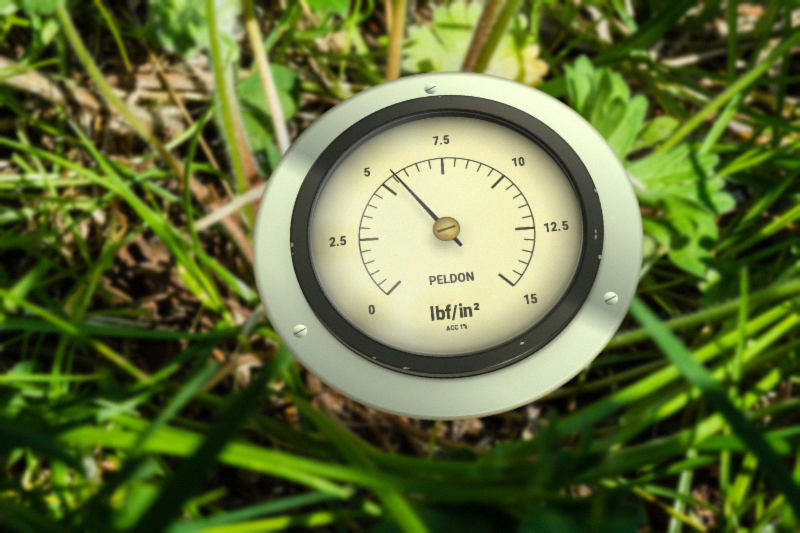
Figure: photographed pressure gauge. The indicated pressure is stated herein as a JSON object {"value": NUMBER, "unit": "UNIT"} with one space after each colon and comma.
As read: {"value": 5.5, "unit": "psi"}
